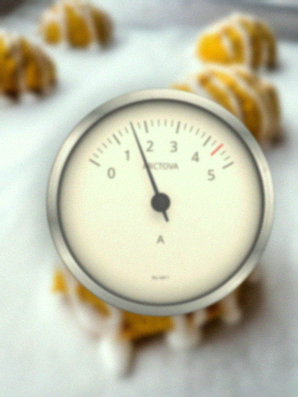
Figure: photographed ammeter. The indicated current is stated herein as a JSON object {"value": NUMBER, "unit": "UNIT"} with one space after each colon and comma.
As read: {"value": 1.6, "unit": "A"}
